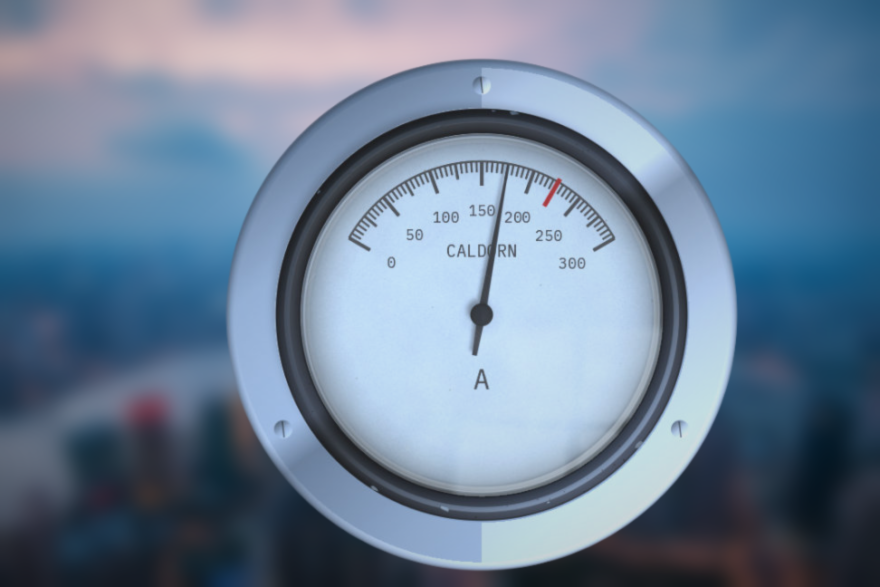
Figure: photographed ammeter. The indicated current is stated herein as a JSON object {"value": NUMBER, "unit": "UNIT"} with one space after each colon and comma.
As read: {"value": 175, "unit": "A"}
